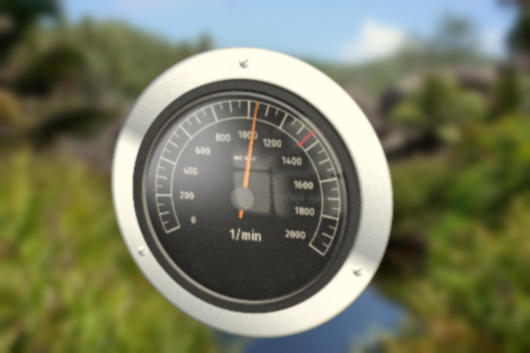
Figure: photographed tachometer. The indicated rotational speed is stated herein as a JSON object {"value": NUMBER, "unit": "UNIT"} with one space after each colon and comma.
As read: {"value": 1050, "unit": "rpm"}
